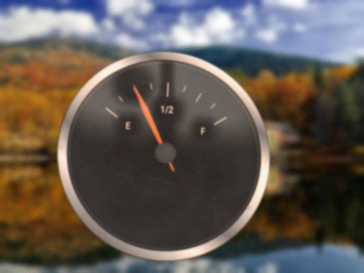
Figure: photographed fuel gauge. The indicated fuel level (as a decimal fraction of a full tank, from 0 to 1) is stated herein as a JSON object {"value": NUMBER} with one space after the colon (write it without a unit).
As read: {"value": 0.25}
